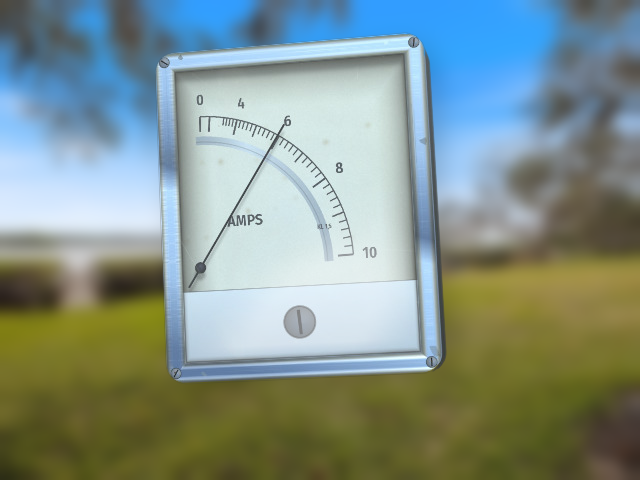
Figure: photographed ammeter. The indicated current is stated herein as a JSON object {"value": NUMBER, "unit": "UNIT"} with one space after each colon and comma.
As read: {"value": 6, "unit": "A"}
